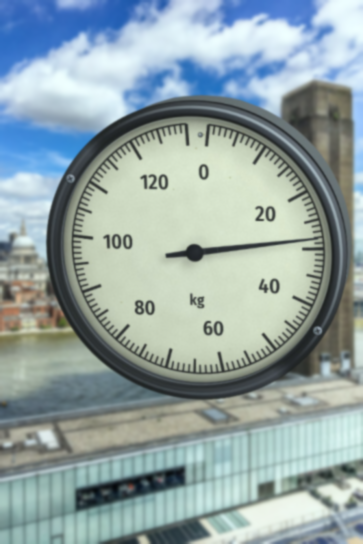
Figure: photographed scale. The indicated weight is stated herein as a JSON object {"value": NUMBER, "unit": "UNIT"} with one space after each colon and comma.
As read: {"value": 28, "unit": "kg"}
